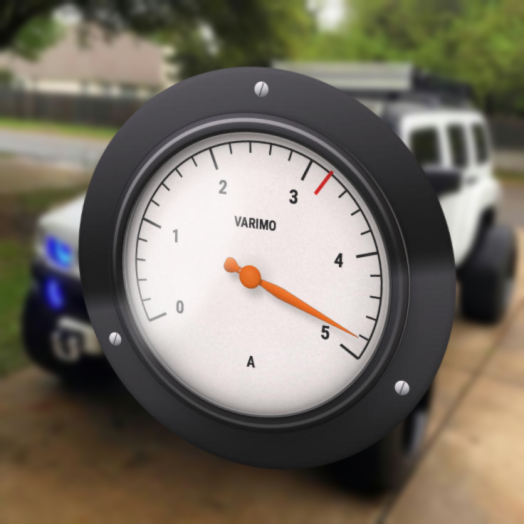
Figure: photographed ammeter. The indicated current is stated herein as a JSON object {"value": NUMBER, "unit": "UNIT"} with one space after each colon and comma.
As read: {"value": 4.8, "unit": "A"}
